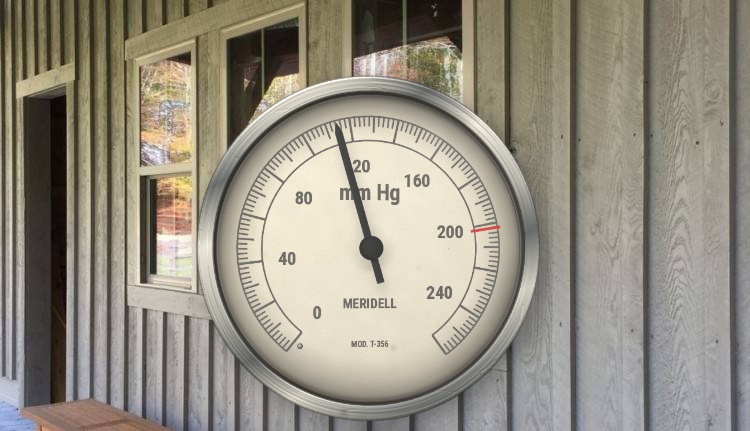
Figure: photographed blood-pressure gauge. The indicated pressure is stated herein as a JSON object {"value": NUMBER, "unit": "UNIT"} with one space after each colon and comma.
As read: {"value": 114, "unit": "mmHg"}
